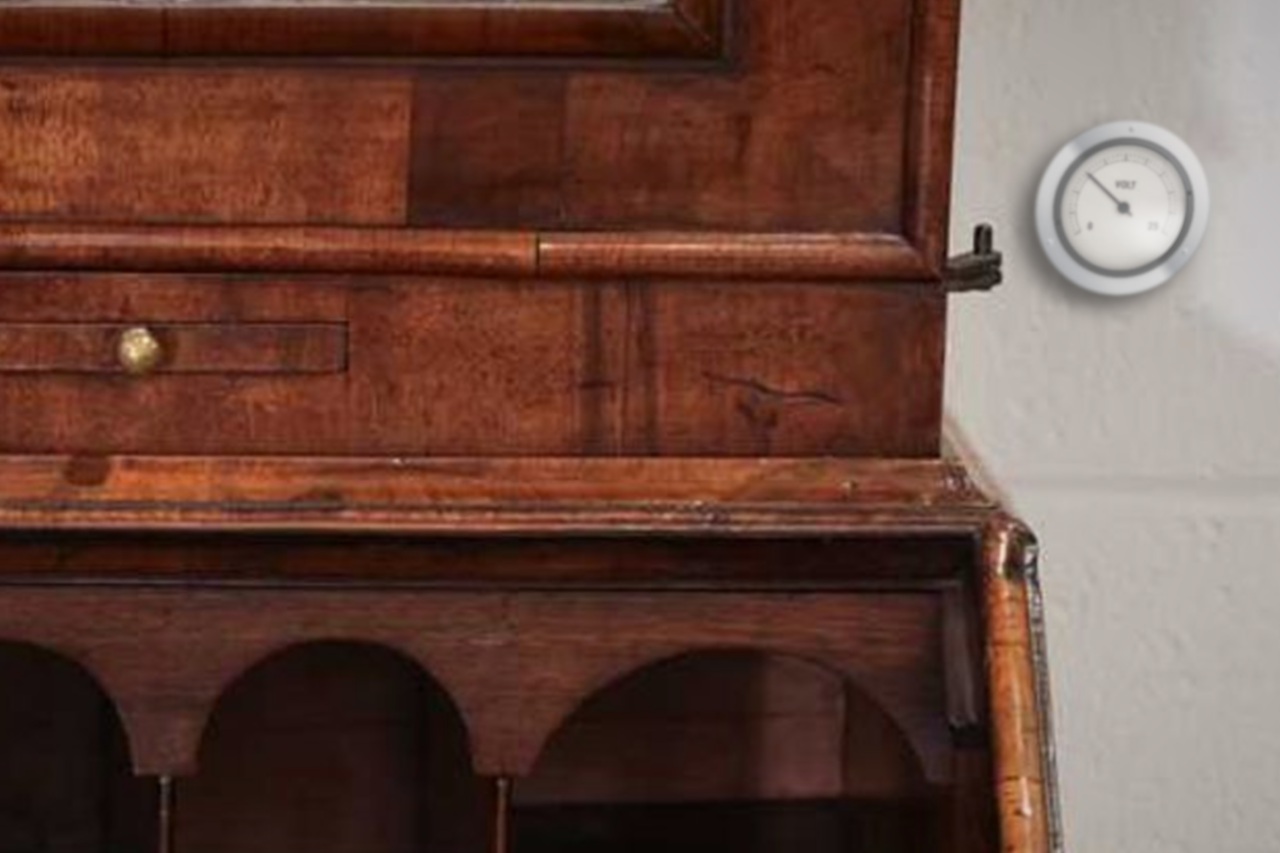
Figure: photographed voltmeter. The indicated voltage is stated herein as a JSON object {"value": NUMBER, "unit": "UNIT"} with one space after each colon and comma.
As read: {"value": 7.5, "unit": "V"}
